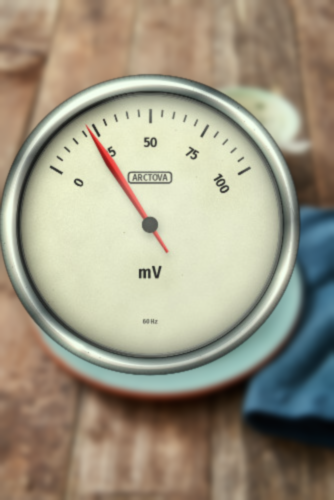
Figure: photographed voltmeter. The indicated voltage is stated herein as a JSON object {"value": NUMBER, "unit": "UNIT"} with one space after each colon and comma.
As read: {"value": 22.5, "unit": "mV"}
